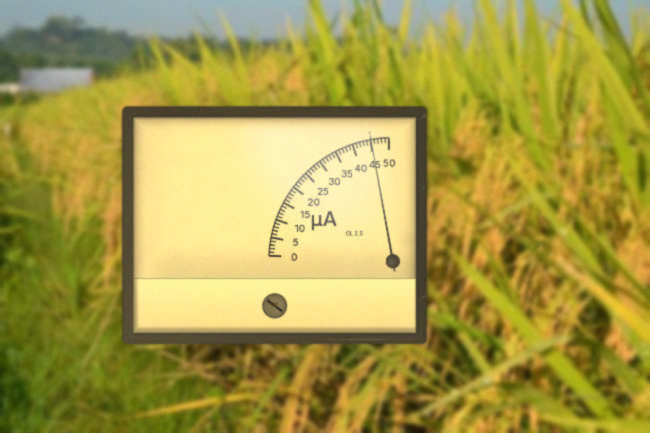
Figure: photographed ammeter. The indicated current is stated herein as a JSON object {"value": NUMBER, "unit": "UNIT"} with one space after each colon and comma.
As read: {"value": 45, "unit": "µA"}
